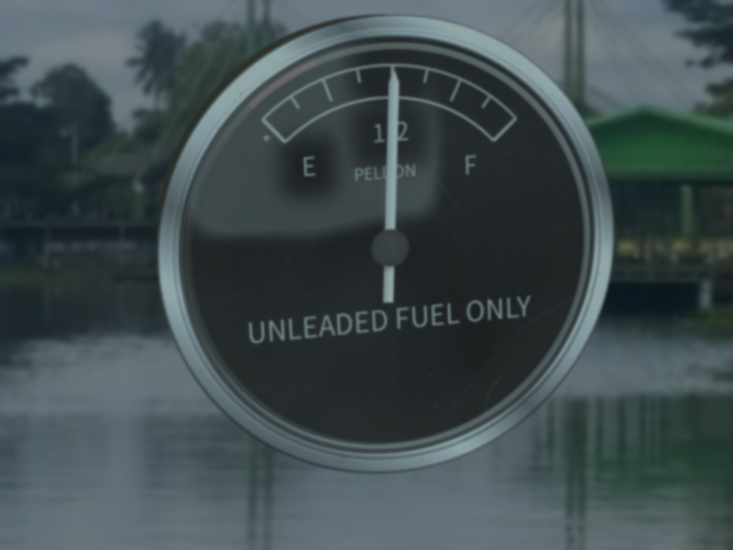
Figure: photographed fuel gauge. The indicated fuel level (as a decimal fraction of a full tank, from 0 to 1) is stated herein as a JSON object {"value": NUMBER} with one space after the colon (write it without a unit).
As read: {"value": 0.5}
